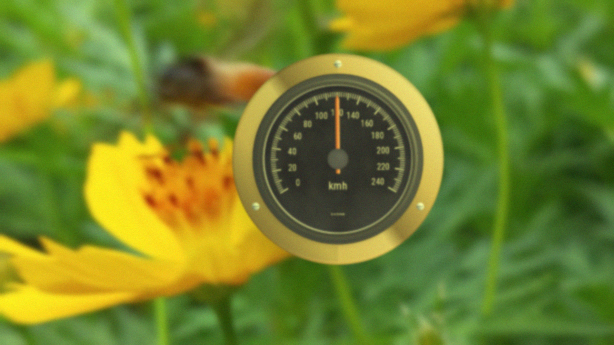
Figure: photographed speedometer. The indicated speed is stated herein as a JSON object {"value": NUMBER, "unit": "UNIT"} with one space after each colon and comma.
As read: {"value": 120, "unit": "km/h"}
